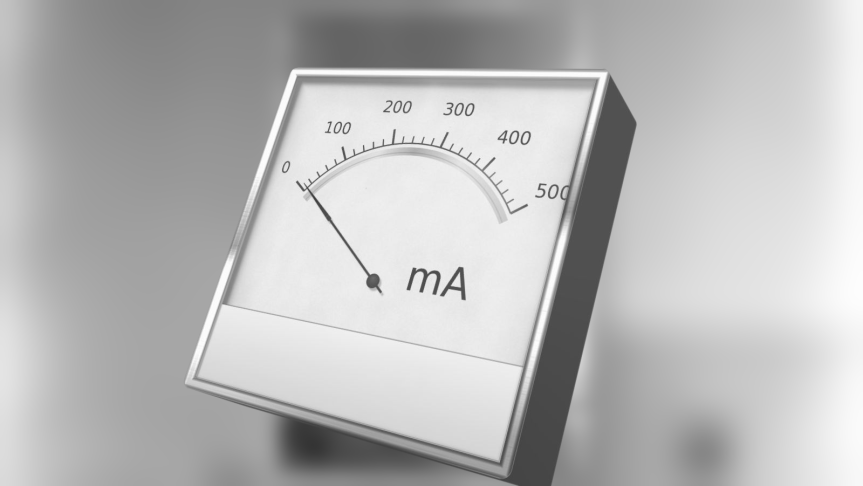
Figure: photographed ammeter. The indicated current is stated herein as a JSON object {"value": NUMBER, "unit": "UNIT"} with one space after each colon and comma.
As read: {"value": 10, "unit": "mA"}
